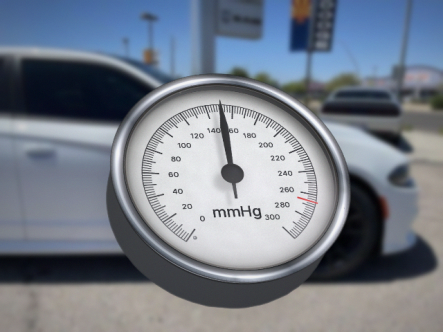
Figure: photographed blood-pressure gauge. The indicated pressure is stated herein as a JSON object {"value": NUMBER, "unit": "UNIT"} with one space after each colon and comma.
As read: {"value": 150, "unit": "mmHg"}
